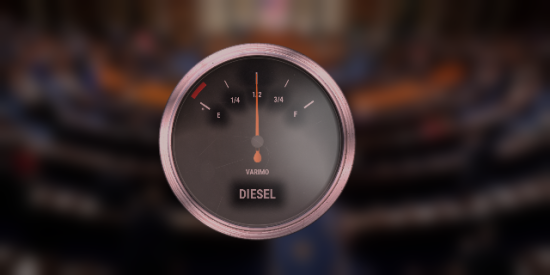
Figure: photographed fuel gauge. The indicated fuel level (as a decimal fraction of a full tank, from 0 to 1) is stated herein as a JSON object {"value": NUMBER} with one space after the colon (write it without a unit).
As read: {"value": 0.5}
